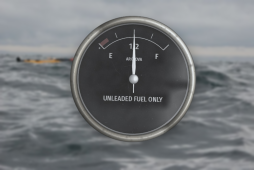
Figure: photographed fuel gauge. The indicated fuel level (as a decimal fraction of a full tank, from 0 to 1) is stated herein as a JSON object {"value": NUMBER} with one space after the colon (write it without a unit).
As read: {"value": 0.5}
